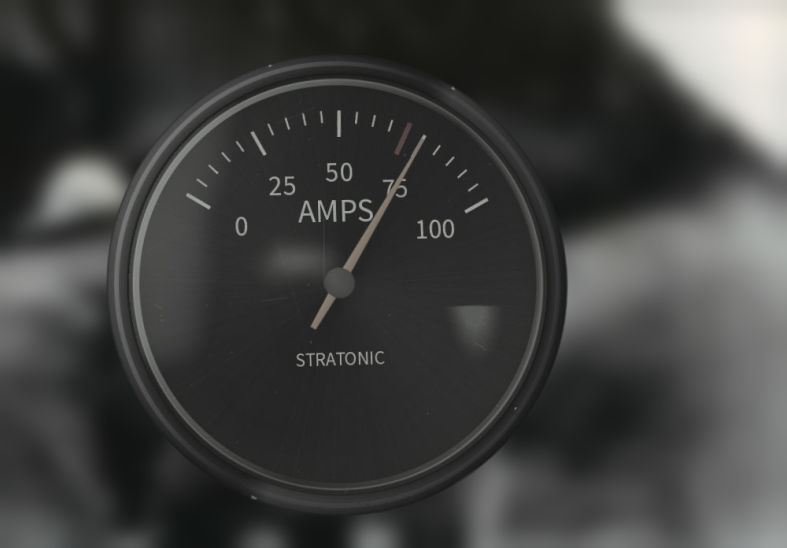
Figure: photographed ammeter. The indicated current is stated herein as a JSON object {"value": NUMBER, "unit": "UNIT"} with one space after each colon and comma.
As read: {"value": 75, "unit": "A"}
